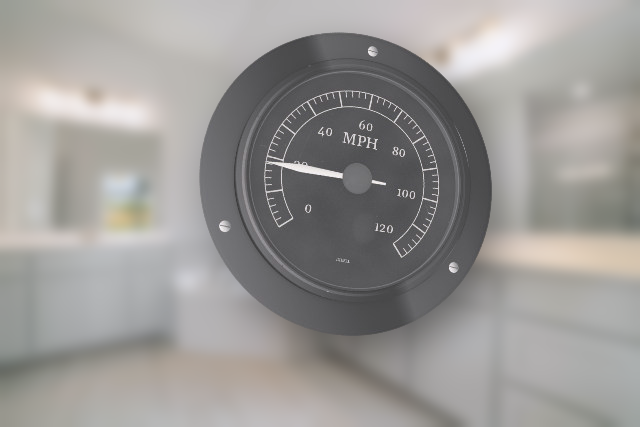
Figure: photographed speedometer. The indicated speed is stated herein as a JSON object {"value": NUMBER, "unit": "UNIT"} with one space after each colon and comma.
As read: {"value": 18, "unit": "mph"}
